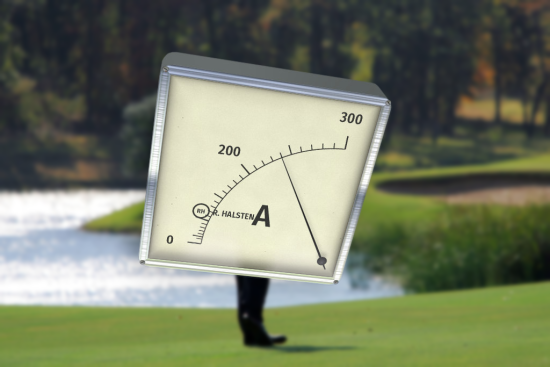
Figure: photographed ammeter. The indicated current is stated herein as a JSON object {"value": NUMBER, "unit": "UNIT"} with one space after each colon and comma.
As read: {"value": 240, "unit": "A"}
